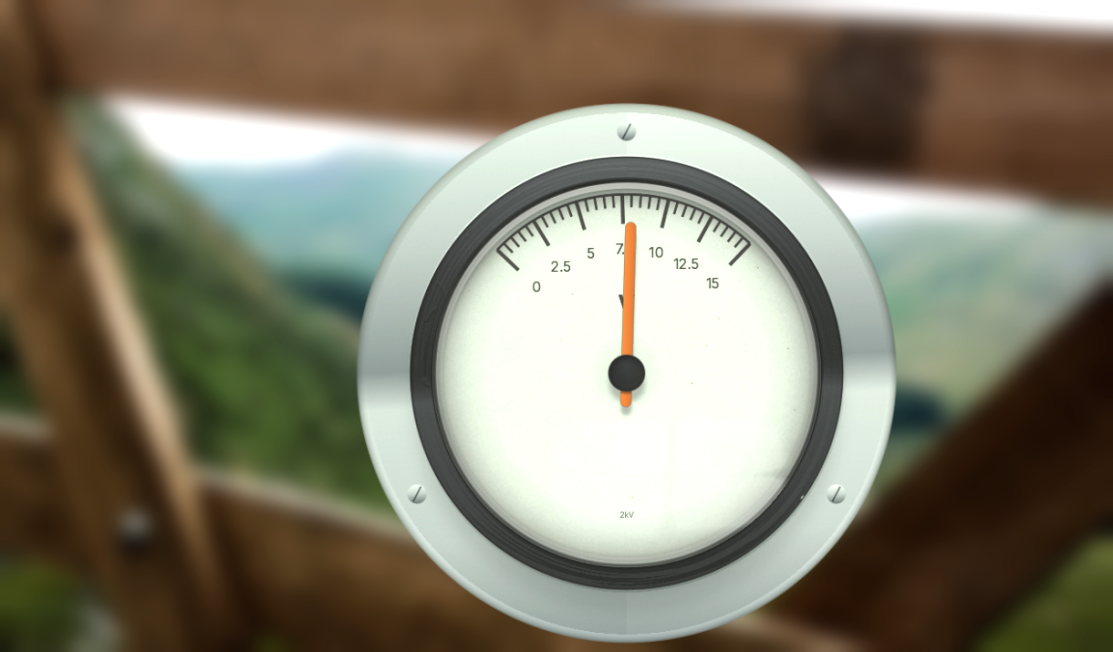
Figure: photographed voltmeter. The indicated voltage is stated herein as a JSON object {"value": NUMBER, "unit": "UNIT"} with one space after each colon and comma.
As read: {"value": 8, "unit": "V"}
